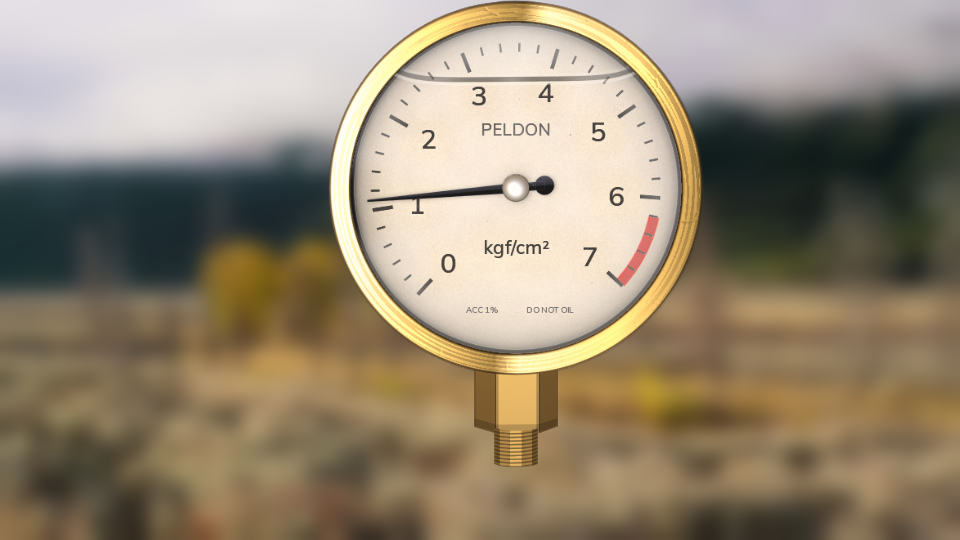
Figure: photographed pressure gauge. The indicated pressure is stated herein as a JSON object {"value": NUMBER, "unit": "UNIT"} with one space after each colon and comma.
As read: {"value": 1.1, "unit": "kg/cm²"}
